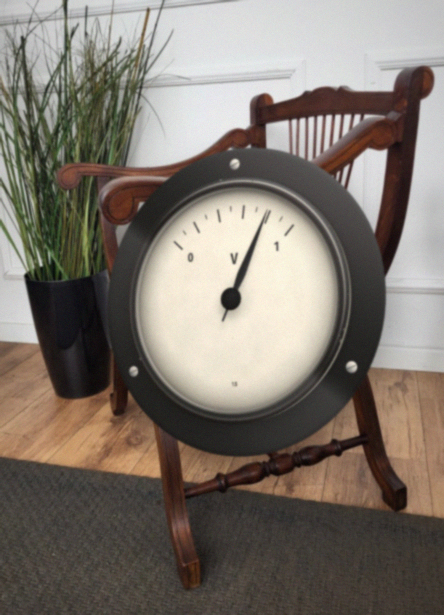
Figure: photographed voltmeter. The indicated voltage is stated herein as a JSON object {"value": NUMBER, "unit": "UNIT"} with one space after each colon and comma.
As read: {"value": 0.8, "unit": "V"}
